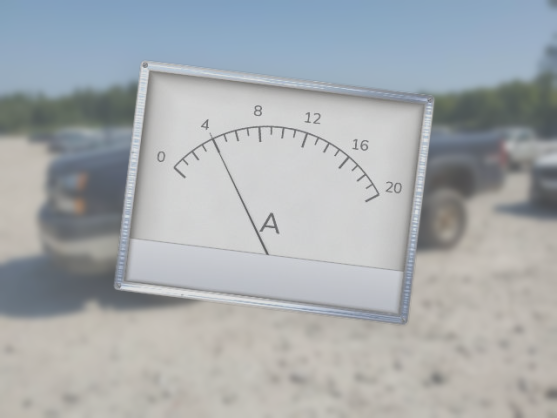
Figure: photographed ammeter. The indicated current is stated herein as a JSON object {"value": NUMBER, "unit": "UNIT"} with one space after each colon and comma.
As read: {"value": 4, "unit": "A"}
